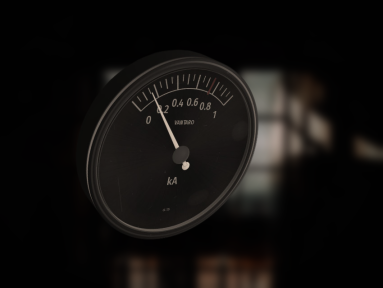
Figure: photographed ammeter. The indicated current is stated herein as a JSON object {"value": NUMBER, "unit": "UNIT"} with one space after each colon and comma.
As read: {"value": 0.15, "unit": "kA"}
